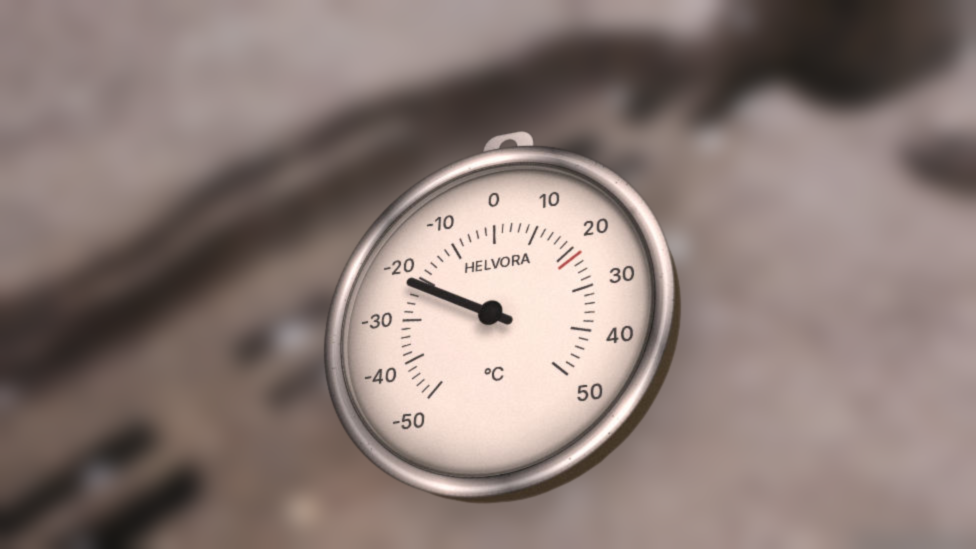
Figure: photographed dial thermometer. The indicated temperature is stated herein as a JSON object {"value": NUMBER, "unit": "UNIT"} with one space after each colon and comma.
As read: {"value": -22, "unit": "°C"}
